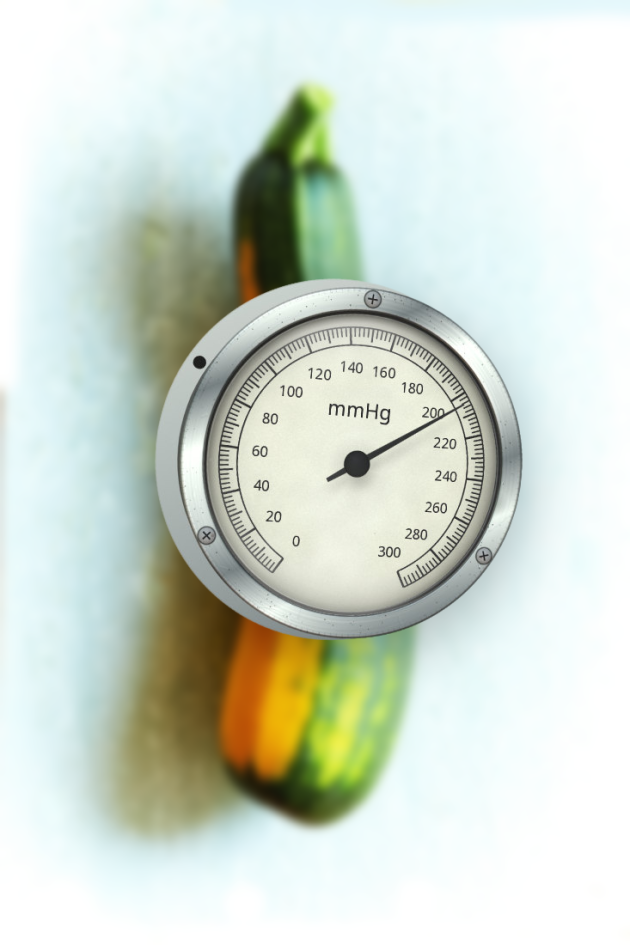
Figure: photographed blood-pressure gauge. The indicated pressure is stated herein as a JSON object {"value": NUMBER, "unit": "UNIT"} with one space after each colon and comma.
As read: {"value": 204, "unit": "mmHg"}
